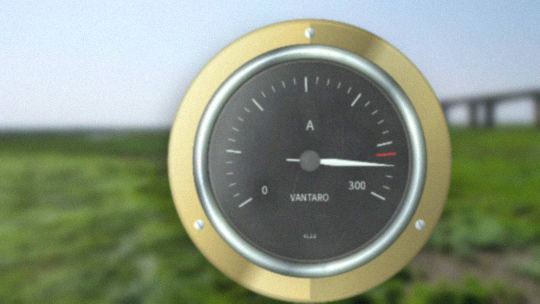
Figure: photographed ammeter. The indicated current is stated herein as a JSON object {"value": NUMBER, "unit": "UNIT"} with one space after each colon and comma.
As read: {"value": 270, "unit": "A"}
